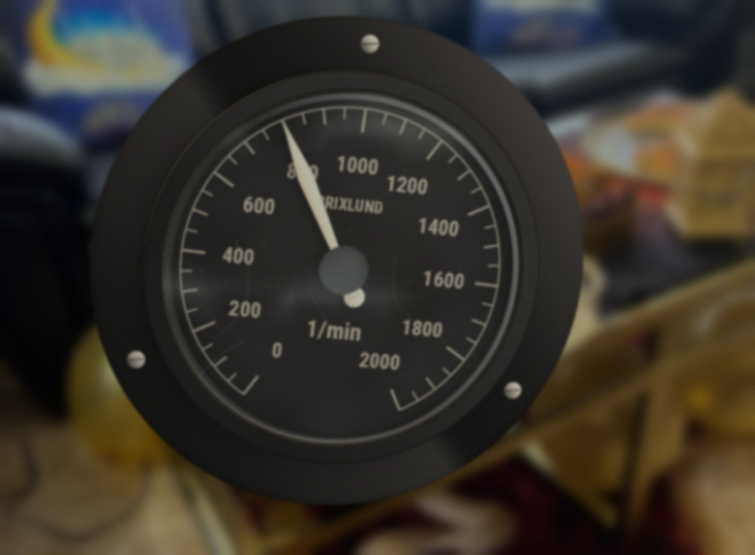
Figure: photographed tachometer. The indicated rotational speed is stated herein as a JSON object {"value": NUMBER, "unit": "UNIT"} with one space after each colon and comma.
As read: {"value": 800, "unit": "rpm"}
